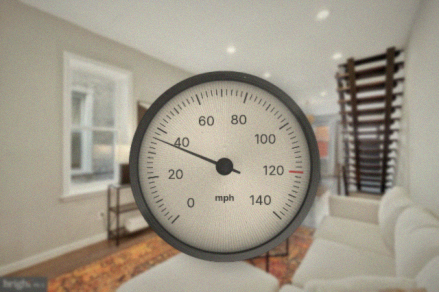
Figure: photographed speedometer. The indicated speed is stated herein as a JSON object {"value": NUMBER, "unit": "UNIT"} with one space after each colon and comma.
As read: {"value": 36, "unit": "mph"}
